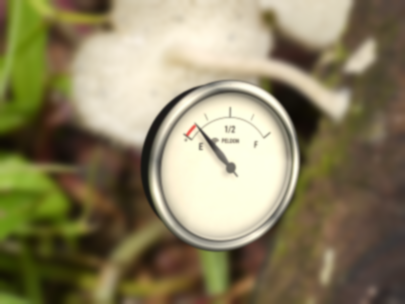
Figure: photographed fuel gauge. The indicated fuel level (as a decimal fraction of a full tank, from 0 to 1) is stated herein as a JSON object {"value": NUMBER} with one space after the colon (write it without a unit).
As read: {"value": 0.125}
